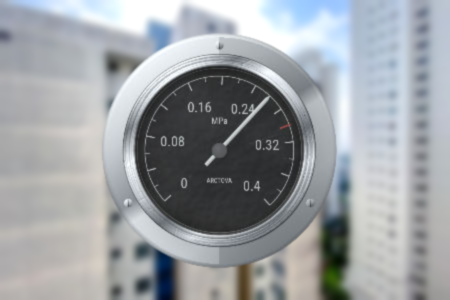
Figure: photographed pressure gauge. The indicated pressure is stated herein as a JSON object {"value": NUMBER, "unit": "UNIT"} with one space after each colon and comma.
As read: {"value": 0.26, "unit": "MPa"}
